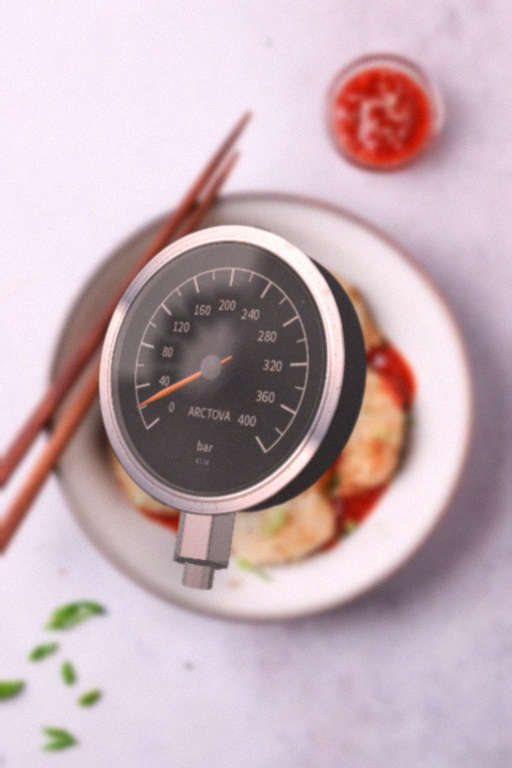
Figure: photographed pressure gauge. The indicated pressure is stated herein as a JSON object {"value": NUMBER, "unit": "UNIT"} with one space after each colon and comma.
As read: {"value": 20, "unit": "bar"}
